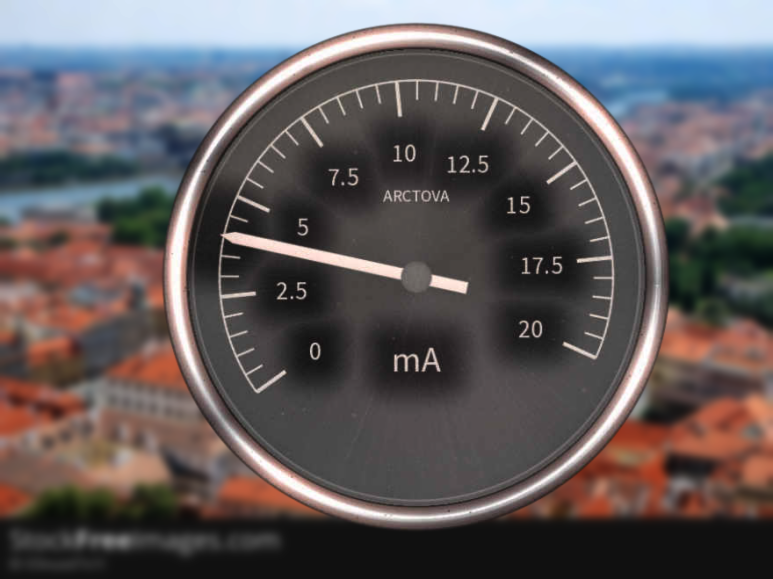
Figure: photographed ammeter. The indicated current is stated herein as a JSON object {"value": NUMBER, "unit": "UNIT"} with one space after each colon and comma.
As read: {"value": 4, "unit": "mA"}
